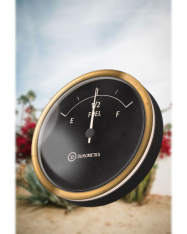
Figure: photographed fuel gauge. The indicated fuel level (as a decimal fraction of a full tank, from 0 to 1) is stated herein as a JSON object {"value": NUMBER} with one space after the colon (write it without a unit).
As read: {"value": 0.5}
